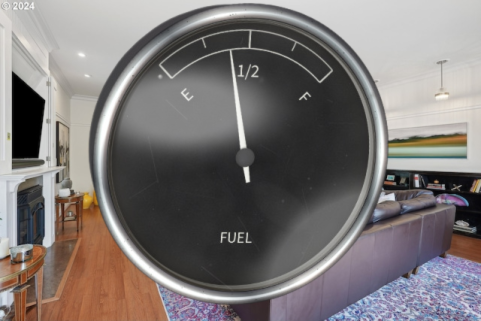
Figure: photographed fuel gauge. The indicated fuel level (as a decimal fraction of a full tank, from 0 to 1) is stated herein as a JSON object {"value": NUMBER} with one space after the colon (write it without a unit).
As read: {"value": 0.375}
